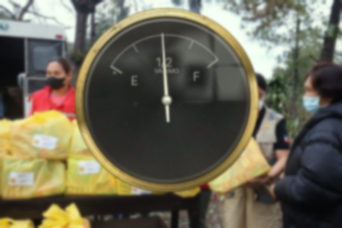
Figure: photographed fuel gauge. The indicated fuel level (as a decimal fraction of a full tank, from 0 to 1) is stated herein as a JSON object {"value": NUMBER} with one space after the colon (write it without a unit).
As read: {"value": 0.5}
